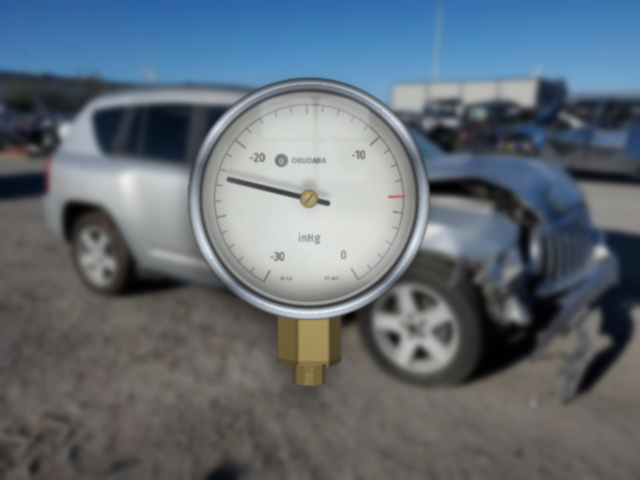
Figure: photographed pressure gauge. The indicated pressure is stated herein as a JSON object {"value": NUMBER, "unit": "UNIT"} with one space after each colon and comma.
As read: {"value": -22.5, "unit": "inHg"}
